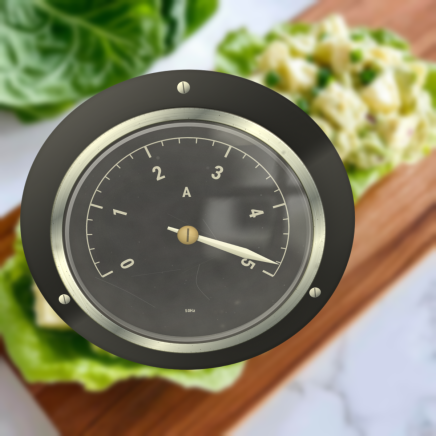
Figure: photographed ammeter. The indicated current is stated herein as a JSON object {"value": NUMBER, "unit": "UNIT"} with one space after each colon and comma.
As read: {"value": 4.8, "unit": "A"}
